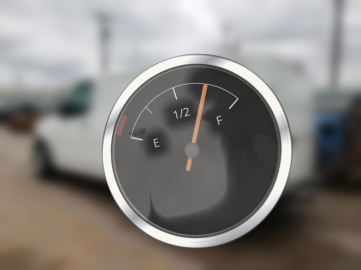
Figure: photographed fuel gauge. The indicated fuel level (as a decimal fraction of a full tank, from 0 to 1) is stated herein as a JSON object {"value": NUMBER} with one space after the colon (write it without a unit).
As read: {"value": 0.75}
